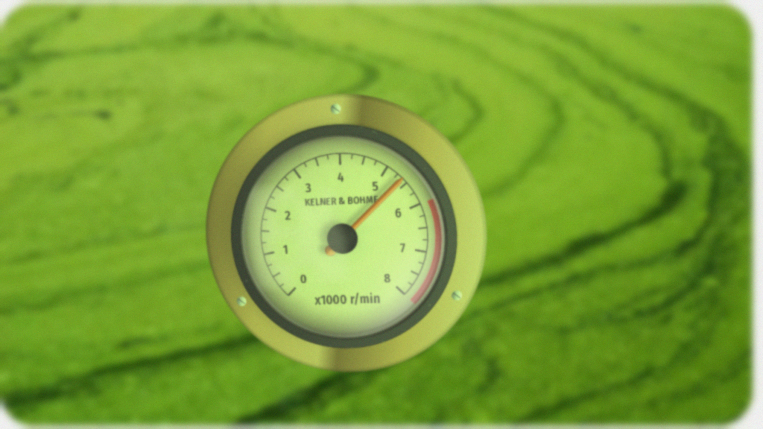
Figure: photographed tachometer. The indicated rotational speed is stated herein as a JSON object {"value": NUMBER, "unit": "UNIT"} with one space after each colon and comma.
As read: {"value": 5375, "unit": "rpm"}
